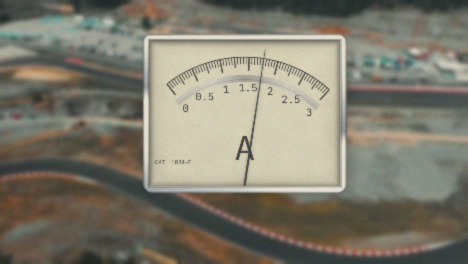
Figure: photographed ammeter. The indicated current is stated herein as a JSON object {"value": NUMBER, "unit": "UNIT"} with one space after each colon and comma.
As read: {"value": 1.75, "unit": "A"}
